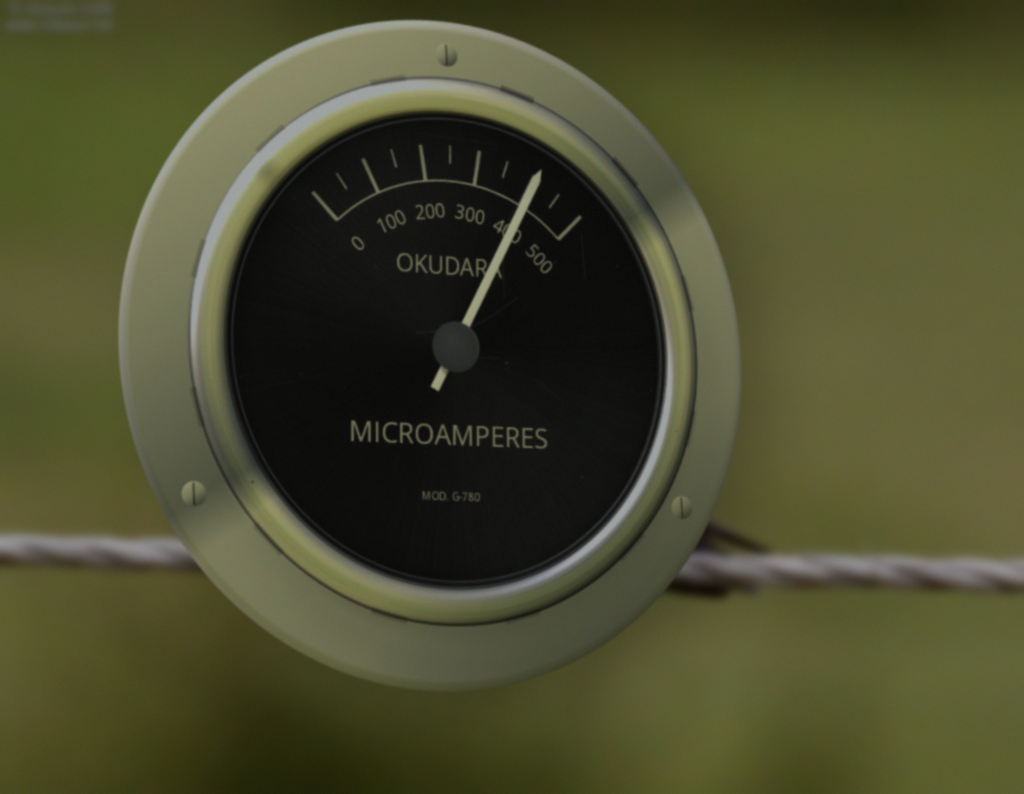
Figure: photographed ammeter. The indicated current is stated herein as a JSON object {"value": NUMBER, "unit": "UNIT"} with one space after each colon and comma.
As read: {"value": 400, "unit": "µA"}
